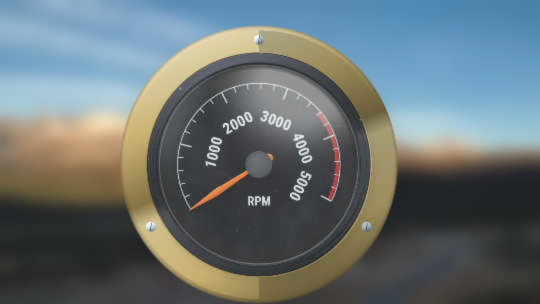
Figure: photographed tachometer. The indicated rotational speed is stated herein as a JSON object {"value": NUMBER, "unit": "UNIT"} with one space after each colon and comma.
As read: {"value": 0, "unit": "rpm"}
